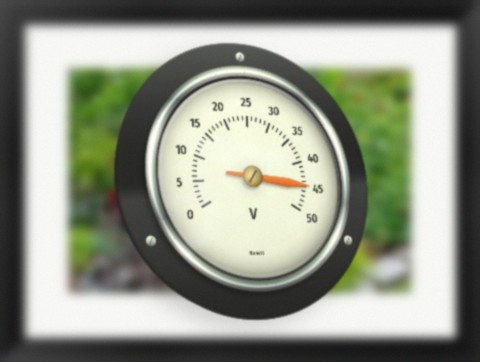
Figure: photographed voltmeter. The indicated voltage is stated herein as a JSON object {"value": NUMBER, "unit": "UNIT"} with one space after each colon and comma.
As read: {"value": 45, "unit": "V"}
